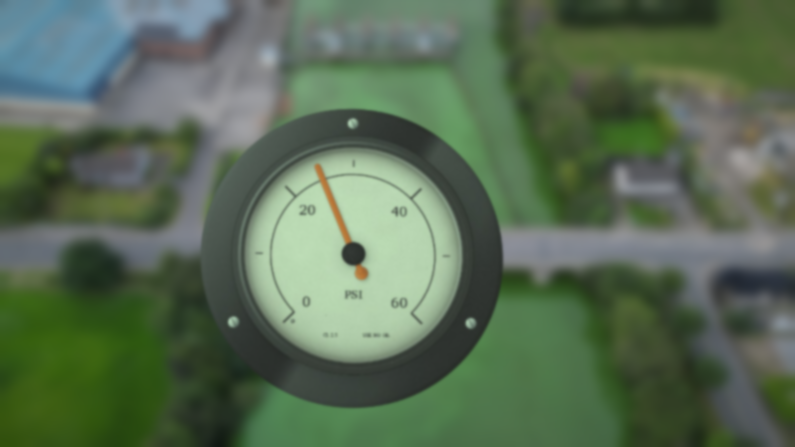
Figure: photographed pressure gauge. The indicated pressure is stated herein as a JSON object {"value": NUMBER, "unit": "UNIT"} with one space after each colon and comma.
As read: {"value": 25, "unit": "psi"}
